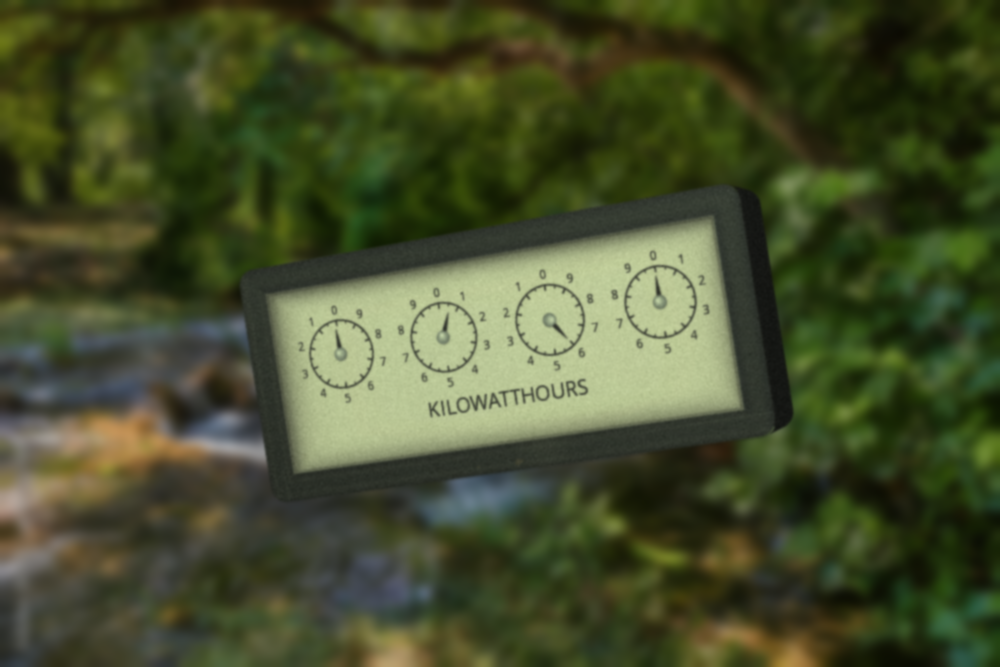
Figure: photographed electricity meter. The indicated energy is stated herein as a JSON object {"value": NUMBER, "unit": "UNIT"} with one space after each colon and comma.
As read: {"value": 60, "unit": "kWh"}
